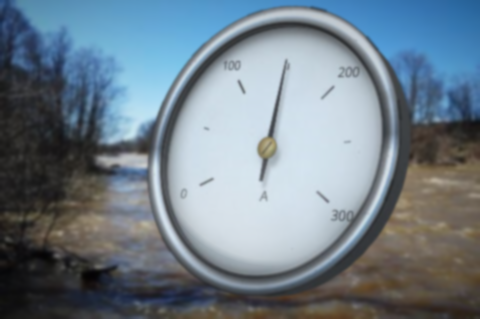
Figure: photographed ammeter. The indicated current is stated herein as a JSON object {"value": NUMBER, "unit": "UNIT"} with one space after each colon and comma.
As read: {"value": 150, "unit": "A"}
